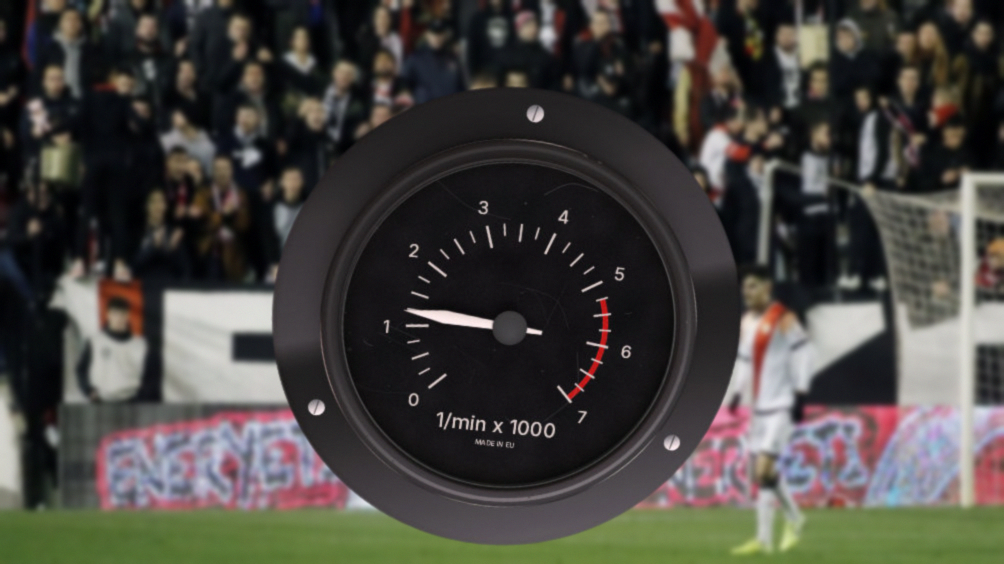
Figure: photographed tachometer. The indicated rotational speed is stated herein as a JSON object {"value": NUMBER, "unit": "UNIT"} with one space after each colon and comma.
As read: {"value": 1250, "unit": "rpm"}
